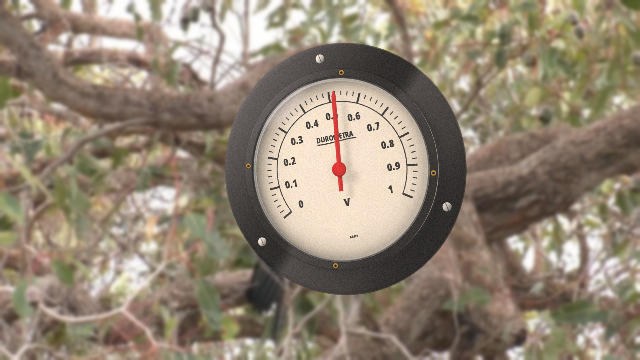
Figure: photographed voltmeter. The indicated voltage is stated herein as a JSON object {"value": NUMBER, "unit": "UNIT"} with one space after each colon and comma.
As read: {"value": 0.52, "unit": "V"}
